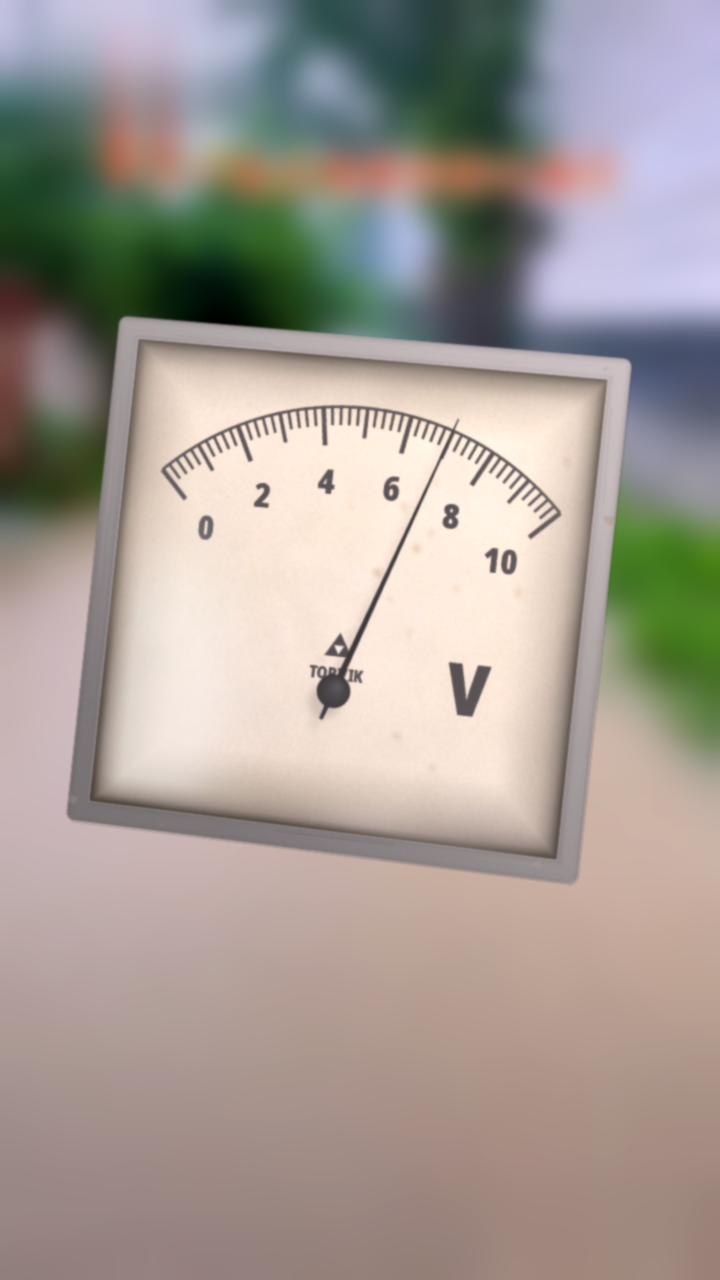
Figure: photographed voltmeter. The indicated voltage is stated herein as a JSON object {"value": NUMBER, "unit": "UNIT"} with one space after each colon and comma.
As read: {"value": 7, "unit": "V"}
